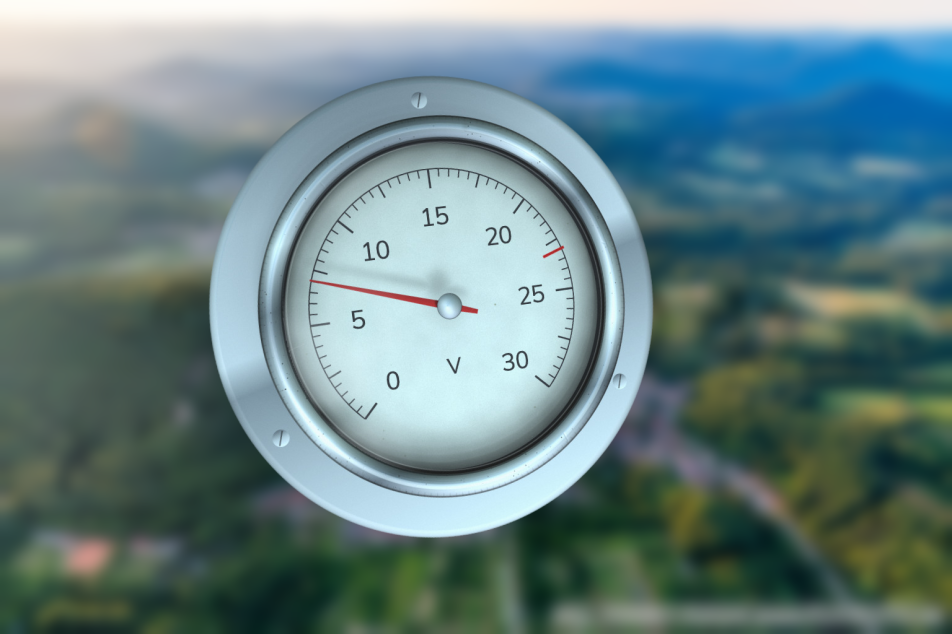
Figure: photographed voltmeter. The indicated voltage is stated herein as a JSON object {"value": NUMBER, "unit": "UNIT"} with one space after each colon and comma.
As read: {"value": 7, "unit": "V"}
